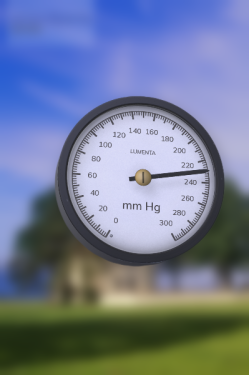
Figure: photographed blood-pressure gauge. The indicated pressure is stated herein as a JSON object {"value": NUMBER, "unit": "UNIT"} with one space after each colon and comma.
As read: {"value": 230, "unit": "mmHg"}
